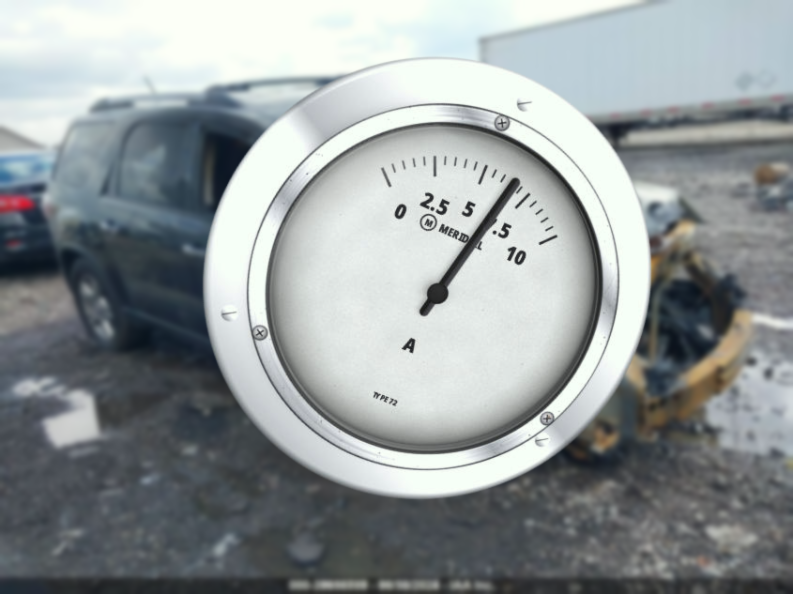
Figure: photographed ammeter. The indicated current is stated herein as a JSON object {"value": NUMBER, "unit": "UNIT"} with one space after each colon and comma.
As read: {"value": 6.5, "unit": "A"}
